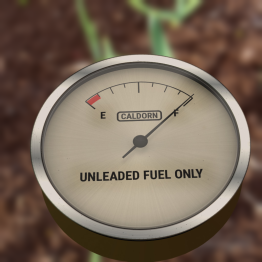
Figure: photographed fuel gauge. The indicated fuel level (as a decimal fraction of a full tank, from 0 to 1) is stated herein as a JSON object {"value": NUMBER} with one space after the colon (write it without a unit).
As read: {"value": 1}
